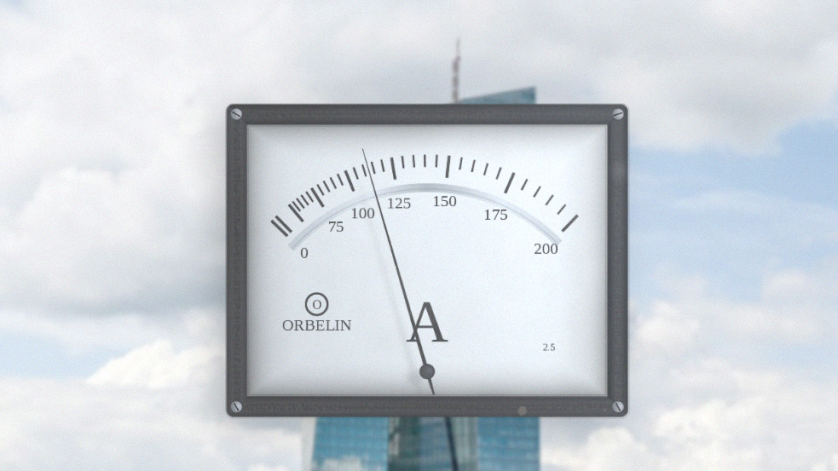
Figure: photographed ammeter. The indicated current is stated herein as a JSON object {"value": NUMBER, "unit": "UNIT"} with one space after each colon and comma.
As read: {"value": 112.5, "unit": "A"}
